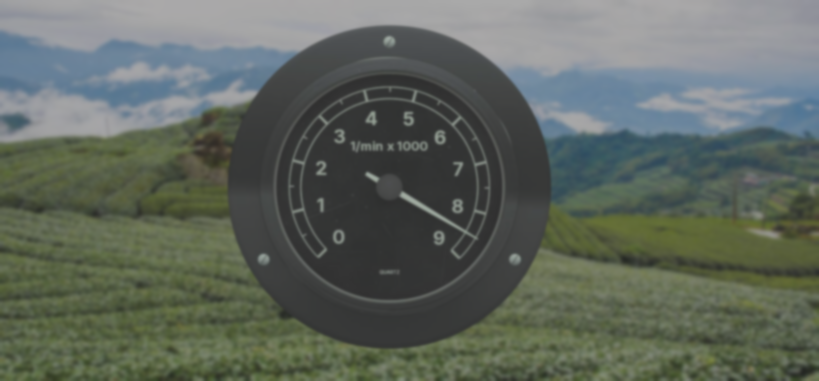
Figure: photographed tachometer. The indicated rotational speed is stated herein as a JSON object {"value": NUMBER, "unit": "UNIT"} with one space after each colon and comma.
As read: {"value": 8500, "unit": "rpm"}
